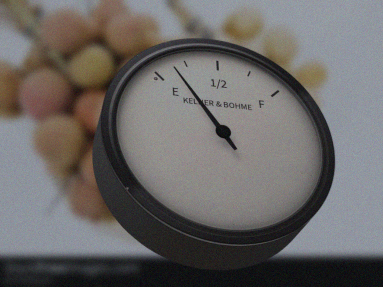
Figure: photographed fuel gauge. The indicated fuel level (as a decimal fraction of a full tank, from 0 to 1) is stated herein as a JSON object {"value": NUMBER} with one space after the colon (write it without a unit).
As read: {"value": 0.125}
